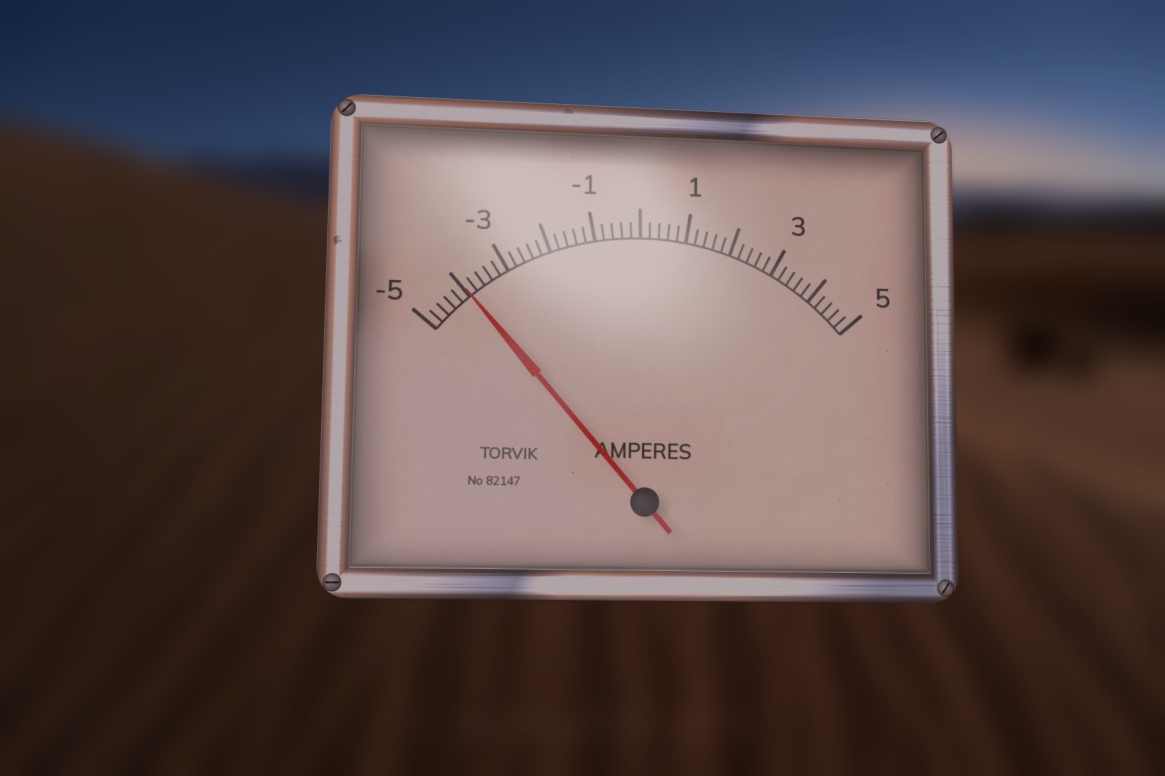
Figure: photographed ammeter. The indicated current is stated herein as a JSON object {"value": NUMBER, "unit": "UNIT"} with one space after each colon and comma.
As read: {"value": -4, "unit": "A"}
